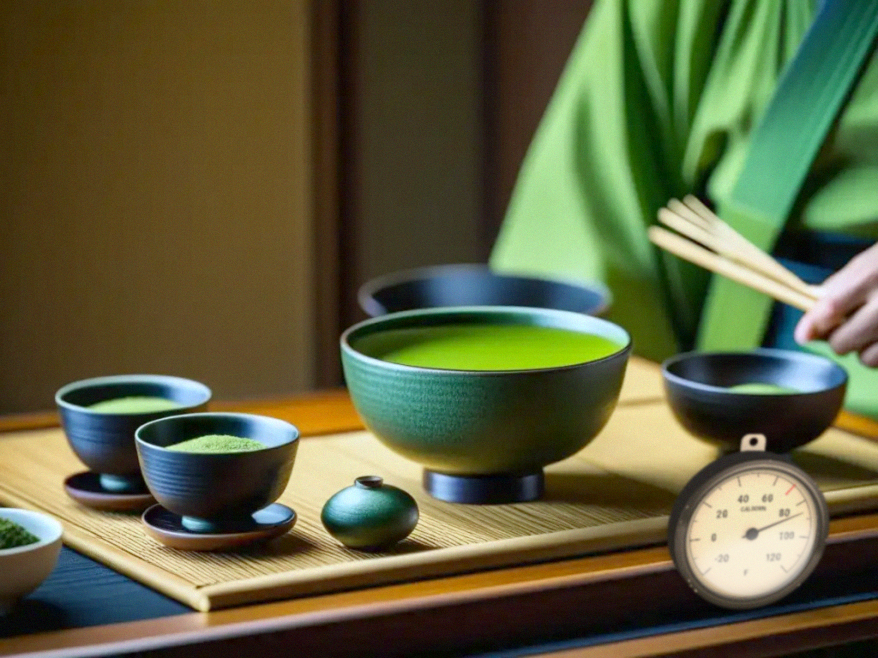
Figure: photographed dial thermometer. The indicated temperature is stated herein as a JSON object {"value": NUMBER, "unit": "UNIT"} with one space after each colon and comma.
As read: {"value": 85, "unit": "°F"}
